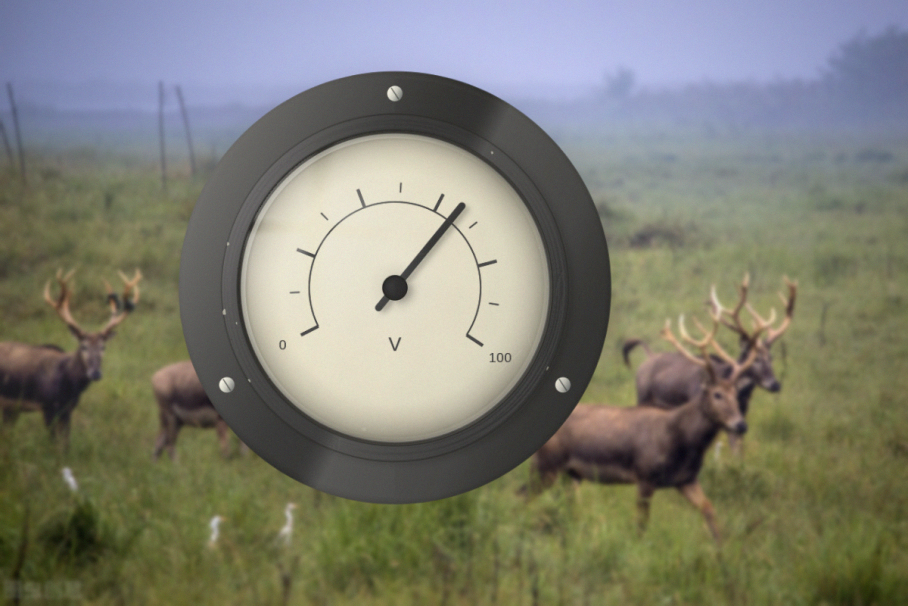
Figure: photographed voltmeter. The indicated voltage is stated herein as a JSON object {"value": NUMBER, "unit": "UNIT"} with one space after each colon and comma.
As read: {"value": 65, "unit": "V"}
